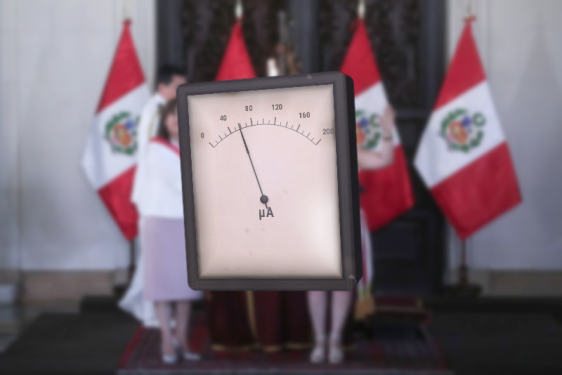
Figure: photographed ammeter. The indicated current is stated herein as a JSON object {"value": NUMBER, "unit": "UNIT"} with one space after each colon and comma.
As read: {"value": 60, "unit": "µA"}
